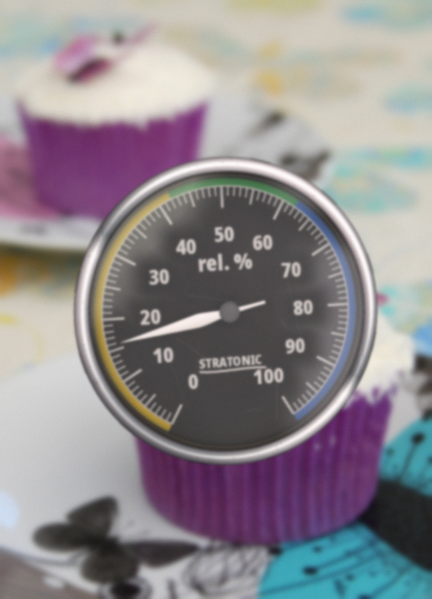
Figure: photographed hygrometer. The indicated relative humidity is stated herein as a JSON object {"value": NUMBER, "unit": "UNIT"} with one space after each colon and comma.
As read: {"value": 16, "unit": "%"}
